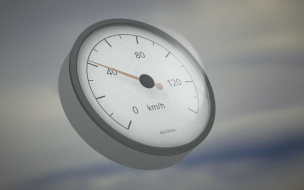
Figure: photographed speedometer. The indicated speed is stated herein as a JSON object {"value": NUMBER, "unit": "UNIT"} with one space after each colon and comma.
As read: {"value": 40, "unit": "km/h"}
